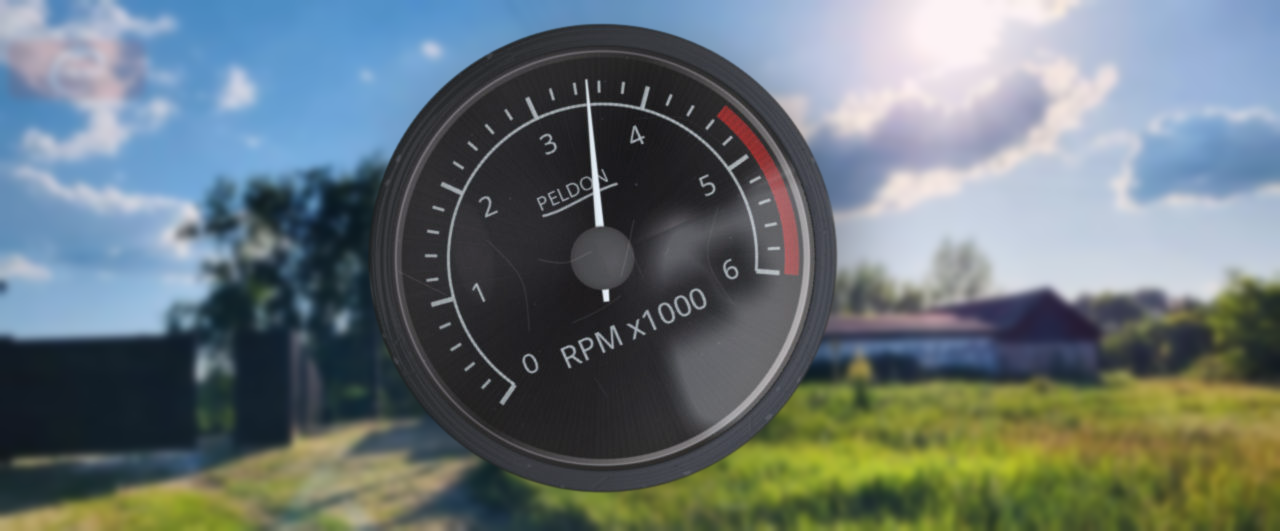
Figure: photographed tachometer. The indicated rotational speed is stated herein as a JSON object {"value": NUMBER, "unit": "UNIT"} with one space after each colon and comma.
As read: {"value": 3500, "unit": "rpm"}
